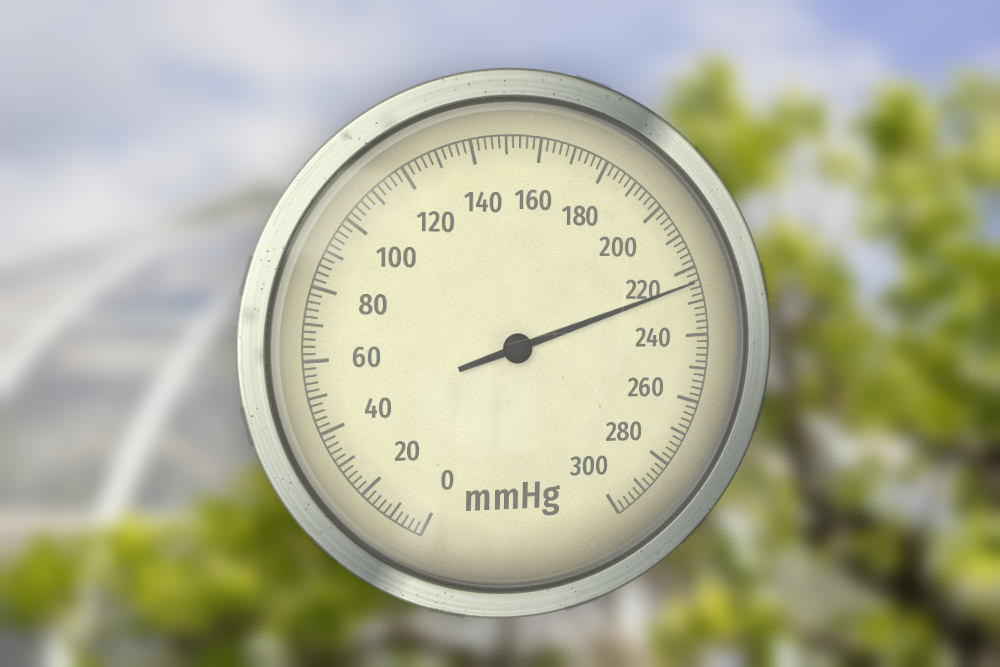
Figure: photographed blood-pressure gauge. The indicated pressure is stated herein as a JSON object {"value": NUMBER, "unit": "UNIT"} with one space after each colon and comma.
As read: {"value": 224, "unit": "mmHg"}
